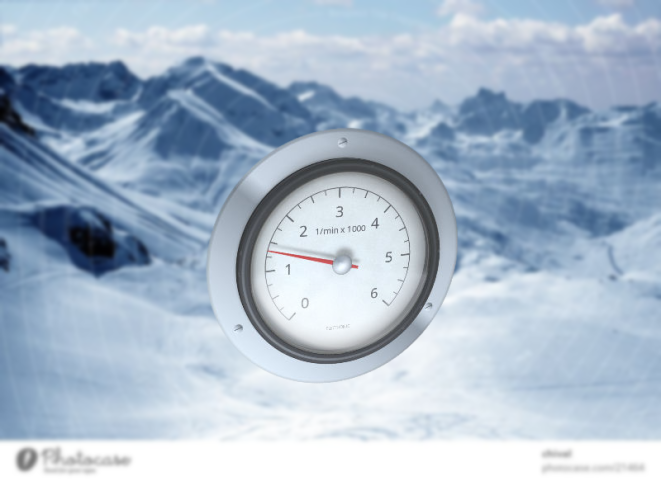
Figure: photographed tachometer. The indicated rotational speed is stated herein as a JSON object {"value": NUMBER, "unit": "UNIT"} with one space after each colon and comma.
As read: {"value": 1375, "unit": "rpm"}
